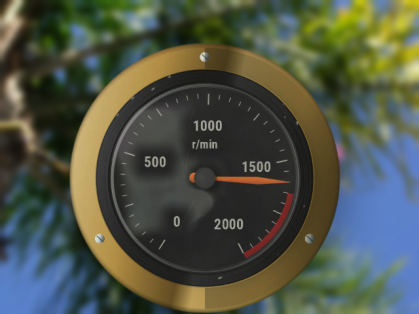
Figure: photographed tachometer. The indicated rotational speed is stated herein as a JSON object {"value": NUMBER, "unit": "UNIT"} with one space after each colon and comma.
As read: {"value": 1600, "unit": "rpm"}
